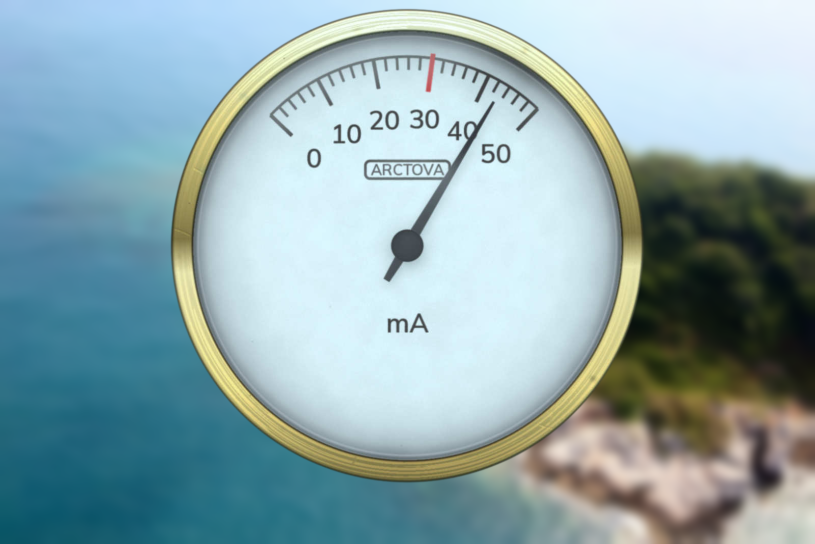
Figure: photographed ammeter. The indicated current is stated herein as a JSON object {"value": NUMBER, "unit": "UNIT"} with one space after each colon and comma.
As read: {"value": 43, "unit": "mA"}
